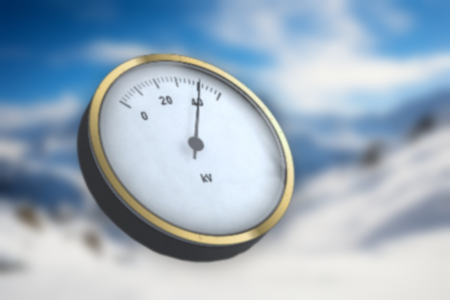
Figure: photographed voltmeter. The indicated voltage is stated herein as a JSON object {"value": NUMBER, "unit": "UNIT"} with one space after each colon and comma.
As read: {"value": 40, "unit": "kV"}
